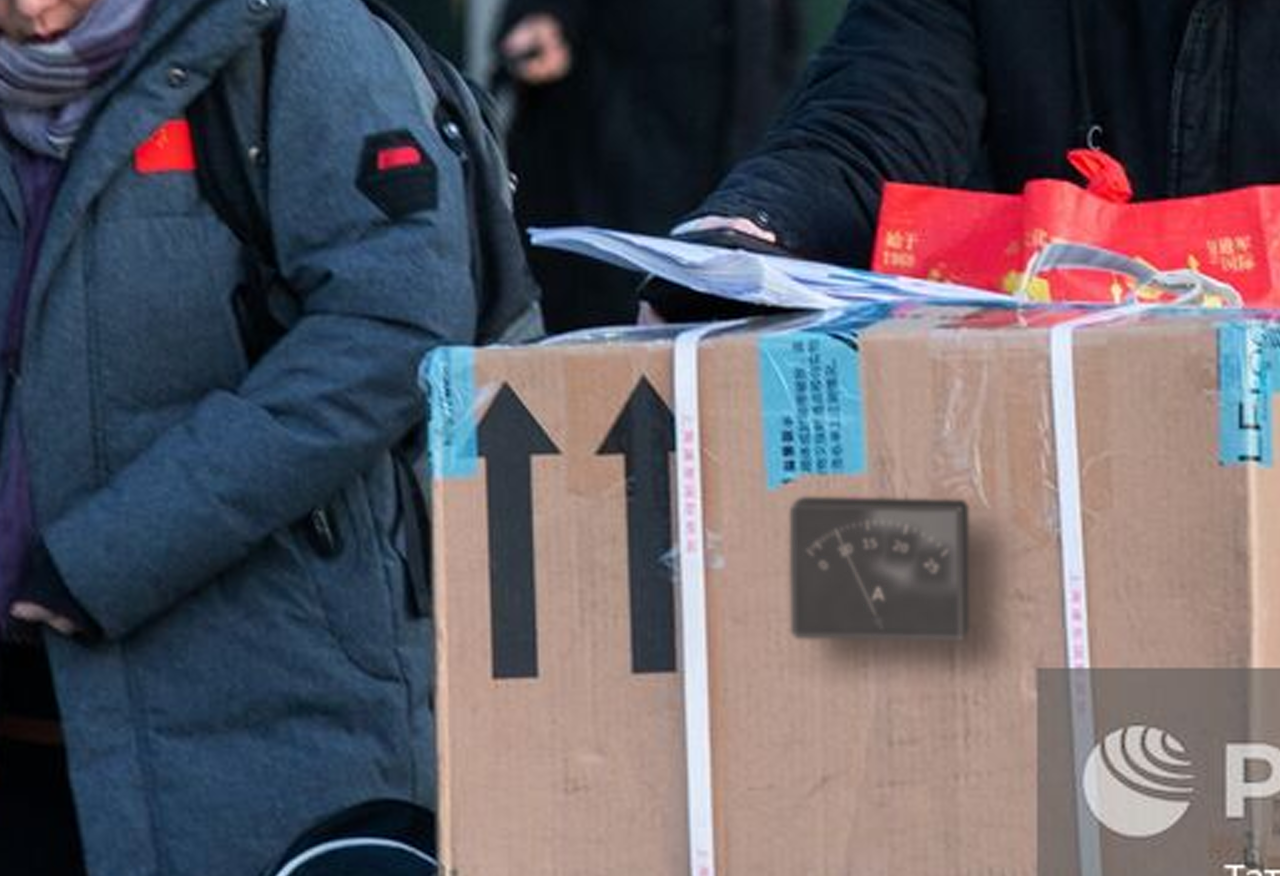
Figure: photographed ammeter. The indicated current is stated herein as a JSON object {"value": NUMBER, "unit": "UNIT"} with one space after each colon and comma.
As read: {"value": 10, "unit": "A"}
